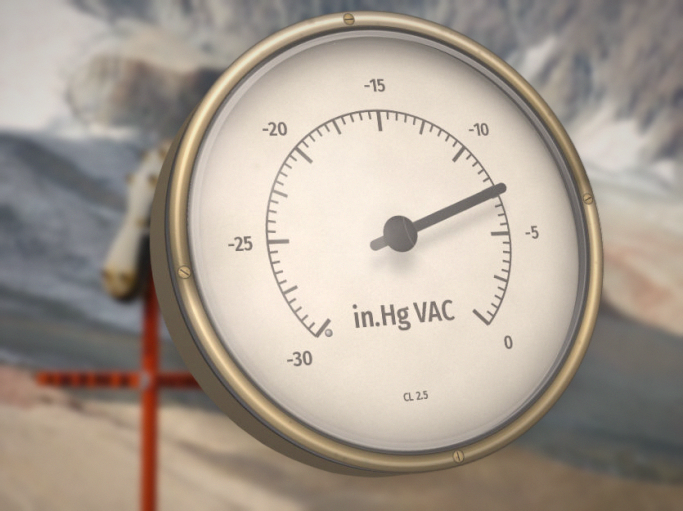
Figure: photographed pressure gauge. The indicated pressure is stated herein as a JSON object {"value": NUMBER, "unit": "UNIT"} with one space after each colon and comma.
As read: {"value": -7.25, "unit": "inHg"}
